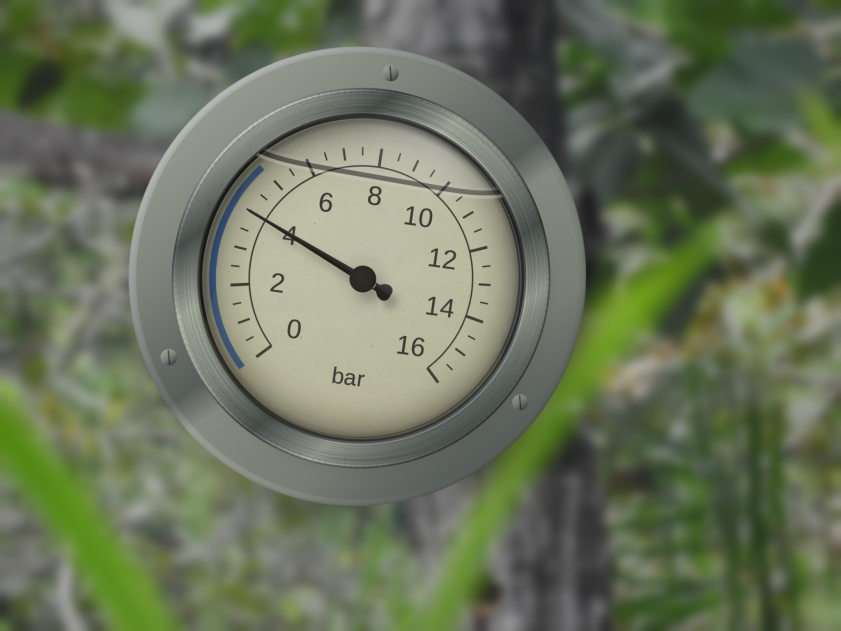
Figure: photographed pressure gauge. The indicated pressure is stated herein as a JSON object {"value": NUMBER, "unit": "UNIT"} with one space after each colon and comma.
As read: {"value": 4, "unit": "bar"}
